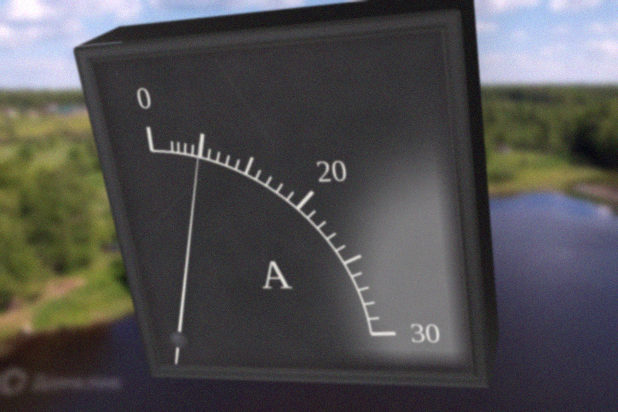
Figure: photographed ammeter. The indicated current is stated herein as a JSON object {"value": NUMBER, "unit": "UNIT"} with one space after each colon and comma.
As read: {"value": 10, "unit": "A"}
